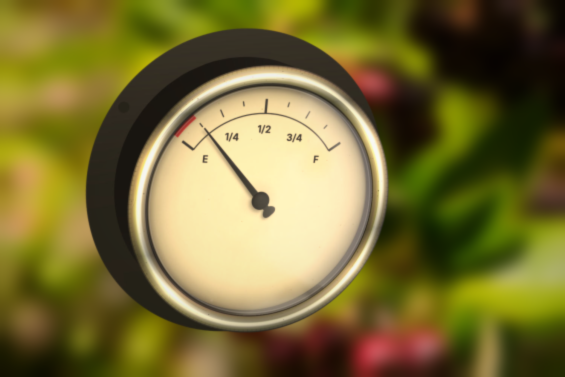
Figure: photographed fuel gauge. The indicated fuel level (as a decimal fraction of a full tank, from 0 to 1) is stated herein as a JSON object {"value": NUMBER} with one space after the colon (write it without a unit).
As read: {"value": 0.125}
